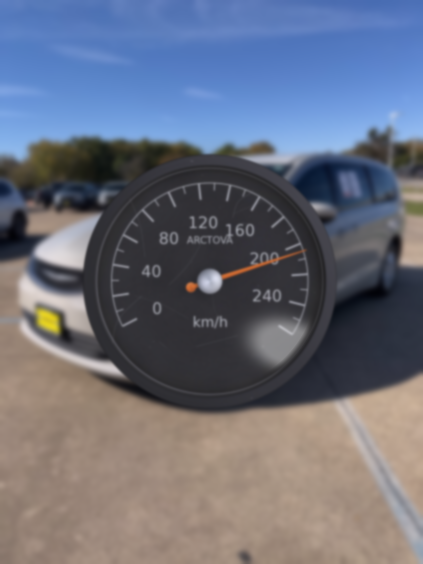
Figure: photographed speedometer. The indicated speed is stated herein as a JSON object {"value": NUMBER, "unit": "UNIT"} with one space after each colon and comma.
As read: {"value": 205, "unit": "km/h"}
